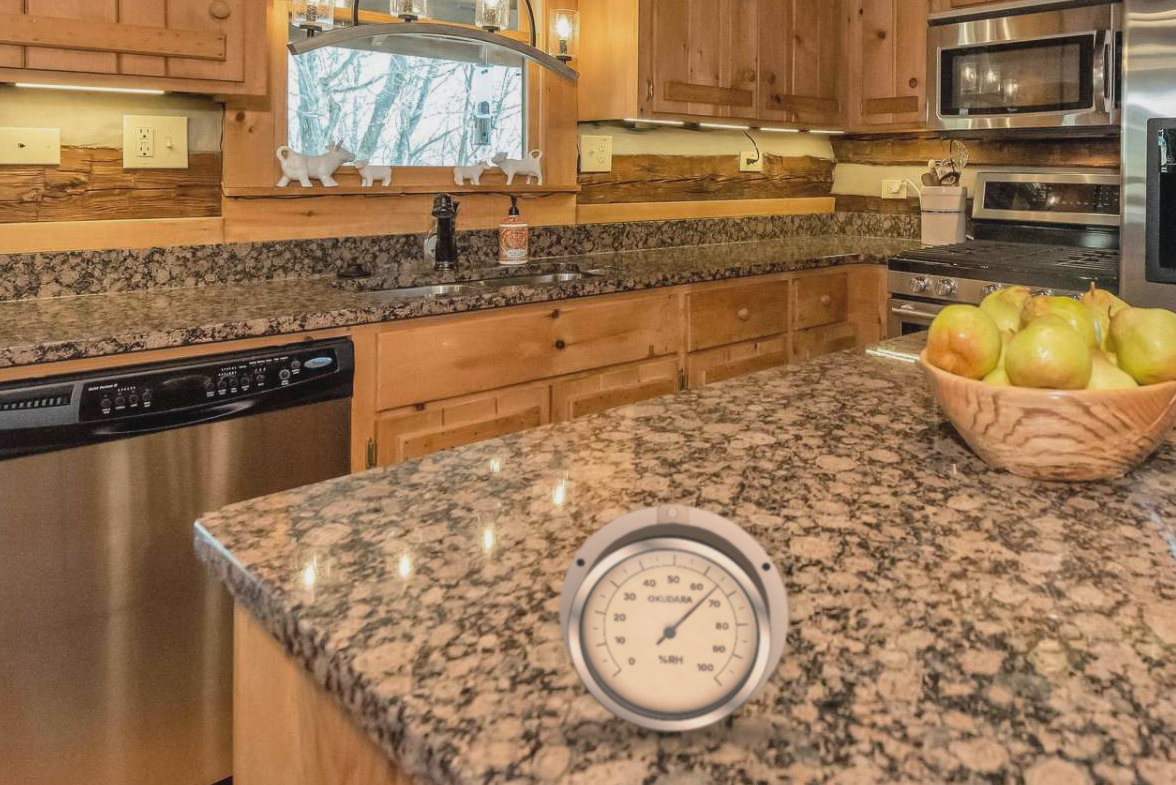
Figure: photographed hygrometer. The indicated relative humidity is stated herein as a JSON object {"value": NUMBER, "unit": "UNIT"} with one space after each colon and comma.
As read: {"value": 65, "unit": "%"}
